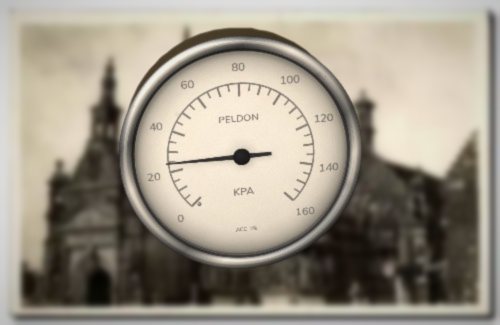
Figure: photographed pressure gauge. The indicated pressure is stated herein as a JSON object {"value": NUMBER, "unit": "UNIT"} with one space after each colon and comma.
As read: {"value": 25, "unit": "kPa"}
